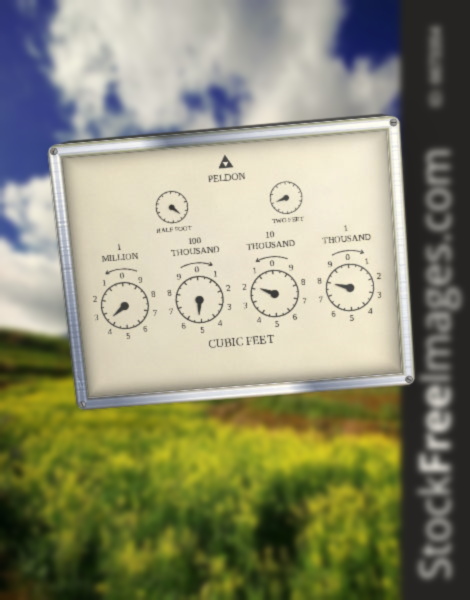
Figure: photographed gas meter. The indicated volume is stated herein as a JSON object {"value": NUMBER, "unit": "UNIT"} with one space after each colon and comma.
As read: {"value": 351800, "unit": "ft³"}
